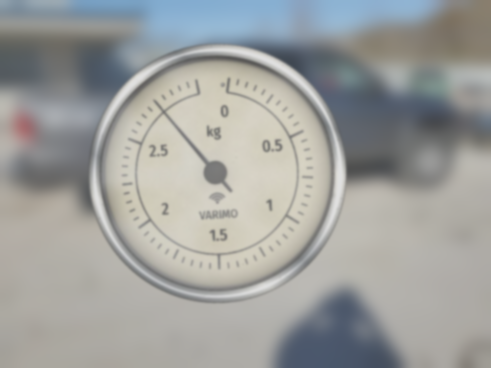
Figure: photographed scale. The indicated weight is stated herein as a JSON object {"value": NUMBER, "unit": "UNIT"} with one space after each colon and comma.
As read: {"value": 2.75, "unit": "kg"}
